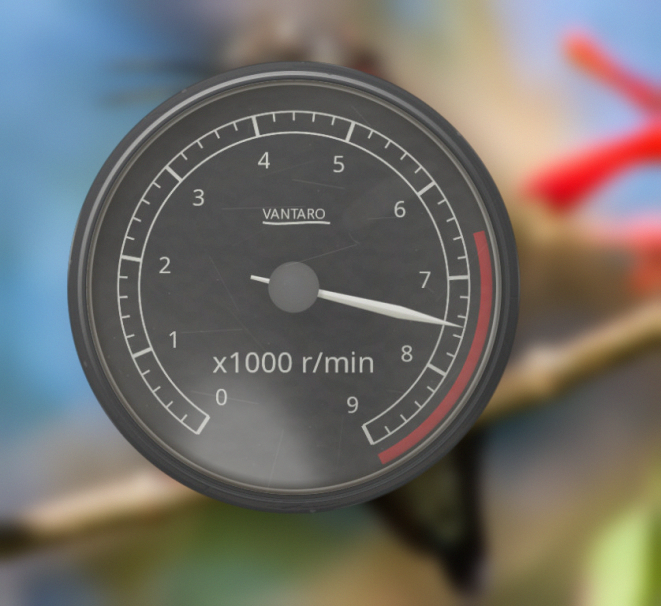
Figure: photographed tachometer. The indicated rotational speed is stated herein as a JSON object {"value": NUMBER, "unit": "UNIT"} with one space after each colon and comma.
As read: {"value": 7500, "unit": "rpm"}
